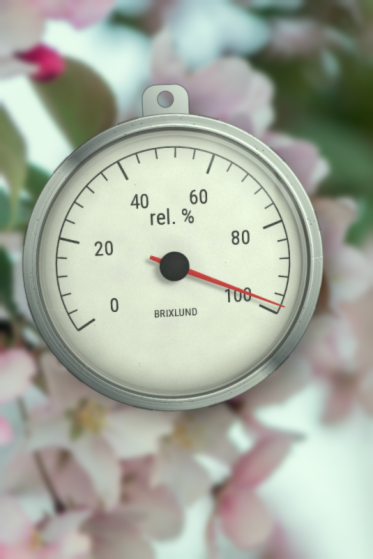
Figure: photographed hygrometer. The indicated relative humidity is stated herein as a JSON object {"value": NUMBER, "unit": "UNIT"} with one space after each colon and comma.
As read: {"value": 98, "unit": "%"}
